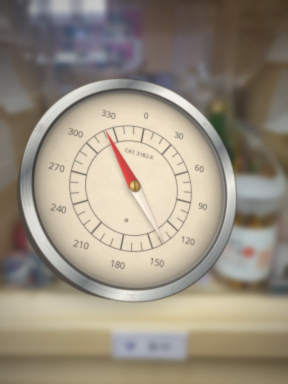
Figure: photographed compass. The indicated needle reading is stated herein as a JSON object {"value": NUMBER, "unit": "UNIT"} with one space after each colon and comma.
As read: {"value": 320, "unit": "°"}
